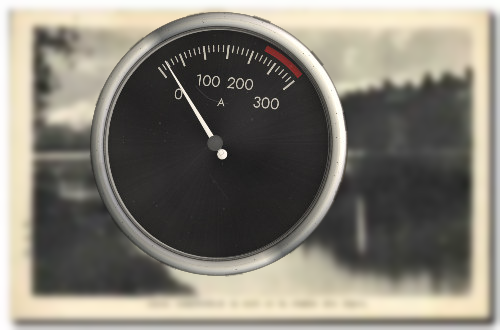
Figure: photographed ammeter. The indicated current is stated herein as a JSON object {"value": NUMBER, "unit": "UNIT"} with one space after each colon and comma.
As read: {"value": 20, "unit": "A"}
